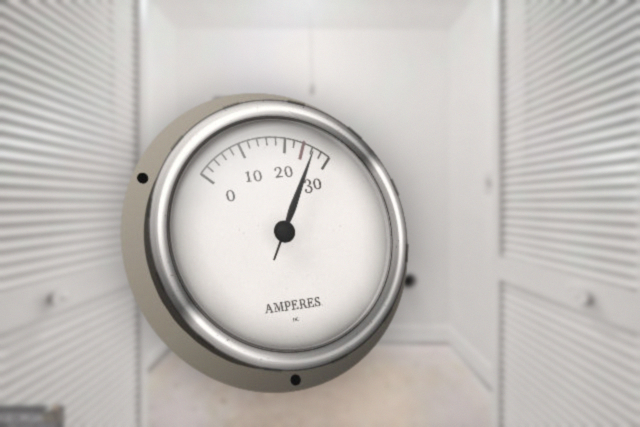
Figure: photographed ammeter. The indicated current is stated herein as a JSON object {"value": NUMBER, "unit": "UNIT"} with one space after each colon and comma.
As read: {"value": 26, "unit": "A"}
